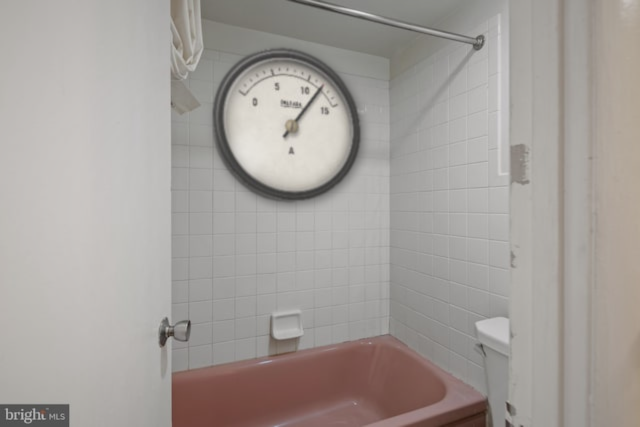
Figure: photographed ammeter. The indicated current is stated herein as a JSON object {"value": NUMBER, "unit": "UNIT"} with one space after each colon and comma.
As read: {"value": 12, "unit": "A"}
